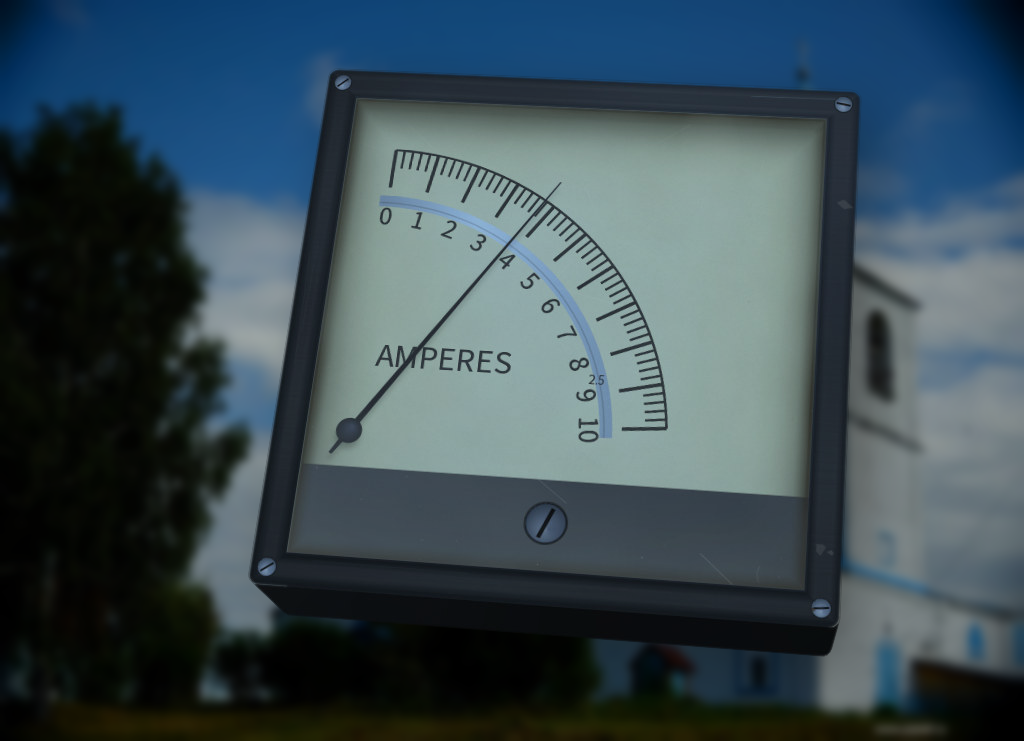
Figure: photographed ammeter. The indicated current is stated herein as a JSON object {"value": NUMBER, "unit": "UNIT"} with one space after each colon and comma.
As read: {"value": 3.8, "unit": "A"}
